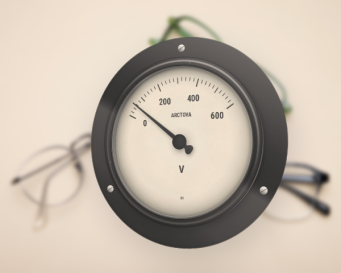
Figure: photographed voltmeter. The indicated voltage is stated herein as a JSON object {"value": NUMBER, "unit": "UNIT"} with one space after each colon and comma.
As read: {"value": 60, "unit": "V"}
